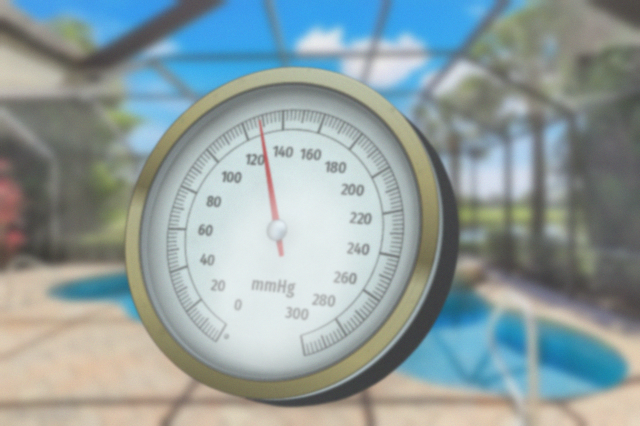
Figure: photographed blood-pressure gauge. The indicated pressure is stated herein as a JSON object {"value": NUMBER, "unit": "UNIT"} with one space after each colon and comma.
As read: {"value": 130, "unit": "mmHg"}
